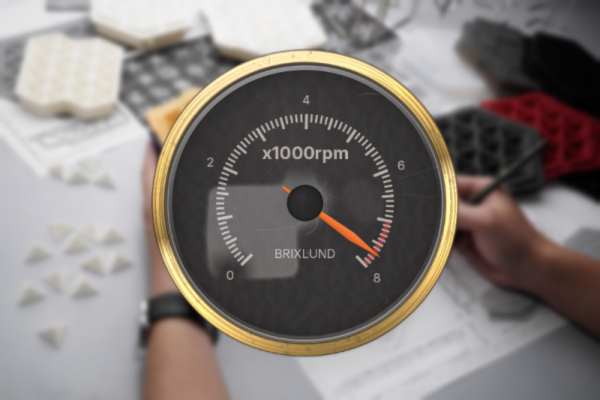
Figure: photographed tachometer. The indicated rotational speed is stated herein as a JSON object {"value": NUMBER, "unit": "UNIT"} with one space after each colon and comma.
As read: {"value": 7700, "unit": "rpm"}
